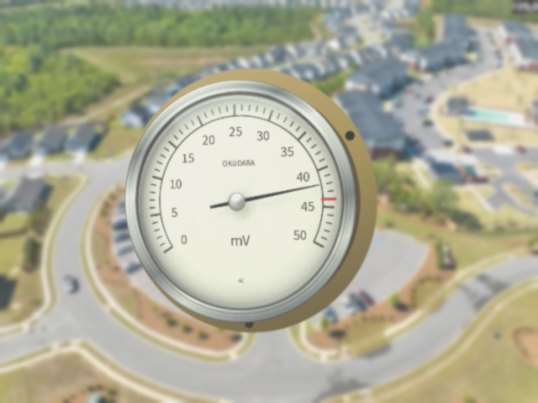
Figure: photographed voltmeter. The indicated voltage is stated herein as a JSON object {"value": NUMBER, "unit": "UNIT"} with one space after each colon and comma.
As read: {"value": 42, "unit": "mV"}
